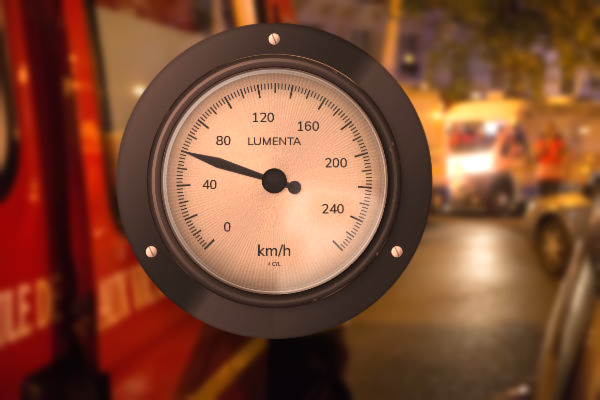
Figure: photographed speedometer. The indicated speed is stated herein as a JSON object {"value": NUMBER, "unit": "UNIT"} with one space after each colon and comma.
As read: {"value": 60, "unit": "km/h"}
